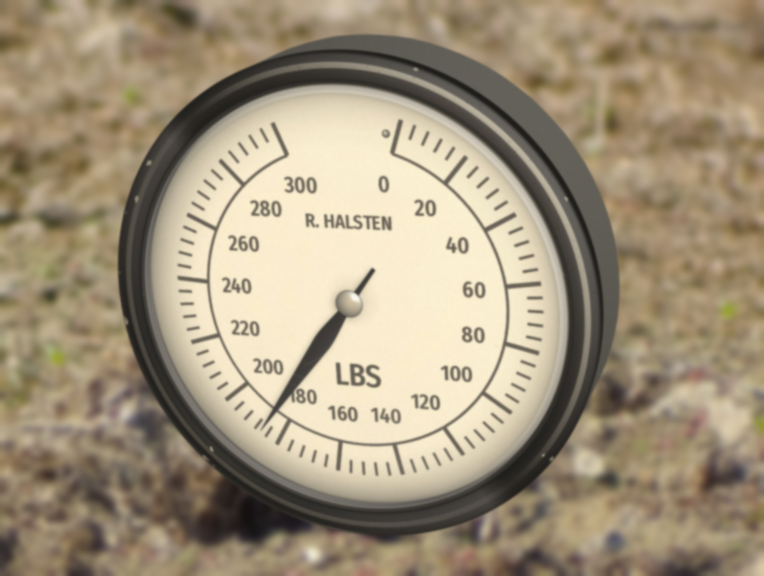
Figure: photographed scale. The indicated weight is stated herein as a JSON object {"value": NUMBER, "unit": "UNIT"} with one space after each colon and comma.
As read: {"value": 186, "unit": "lb"}
